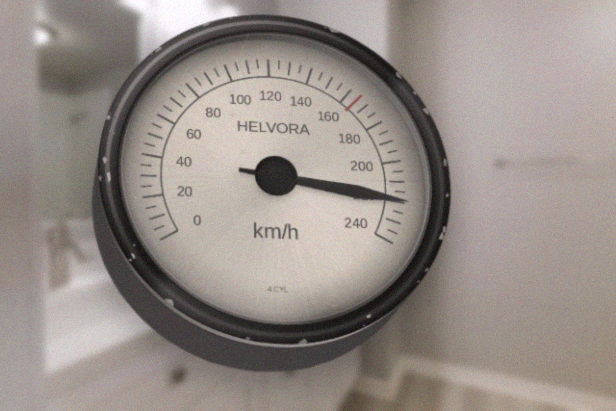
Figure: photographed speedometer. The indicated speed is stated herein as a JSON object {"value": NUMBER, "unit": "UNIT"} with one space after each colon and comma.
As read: {"value": 220, "unit": "km/h"}
